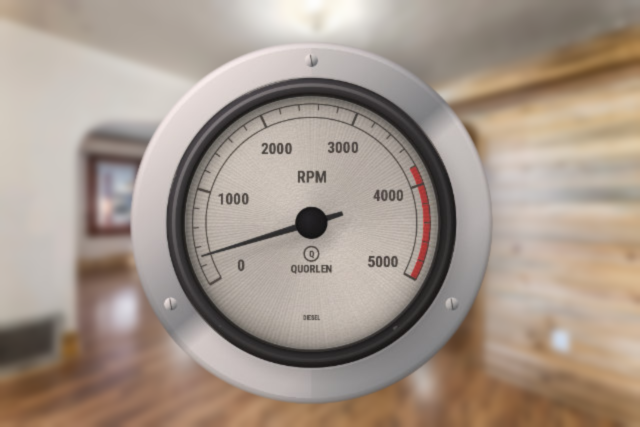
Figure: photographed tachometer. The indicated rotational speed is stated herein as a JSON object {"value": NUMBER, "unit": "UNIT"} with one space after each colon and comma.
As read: {"value": 300, "unit": "rpm"}
